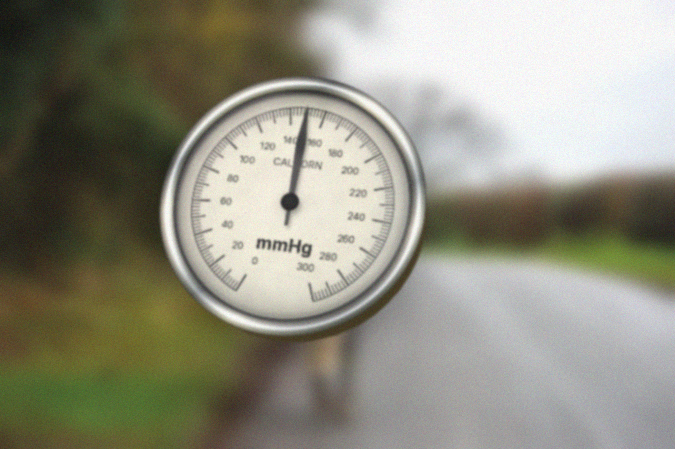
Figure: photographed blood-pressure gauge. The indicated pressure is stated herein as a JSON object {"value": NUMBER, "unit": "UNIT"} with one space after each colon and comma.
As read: {"value": 150, "unit": "mmHg"}
